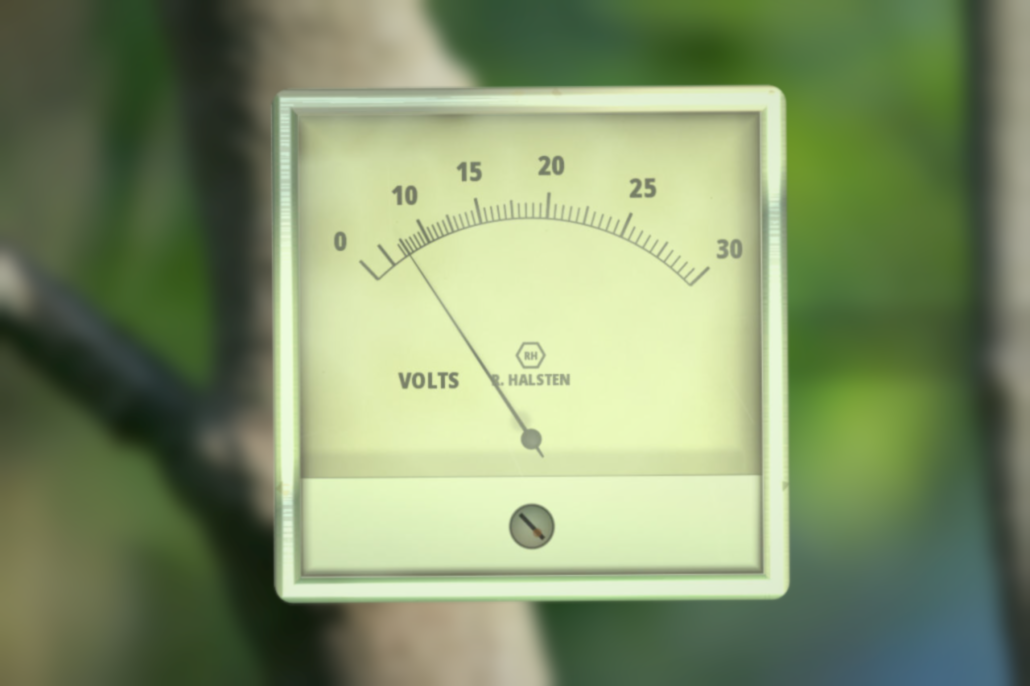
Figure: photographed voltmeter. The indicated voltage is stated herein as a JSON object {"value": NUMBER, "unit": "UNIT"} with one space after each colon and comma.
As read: {"value": 7.5, "unit": "V"}
